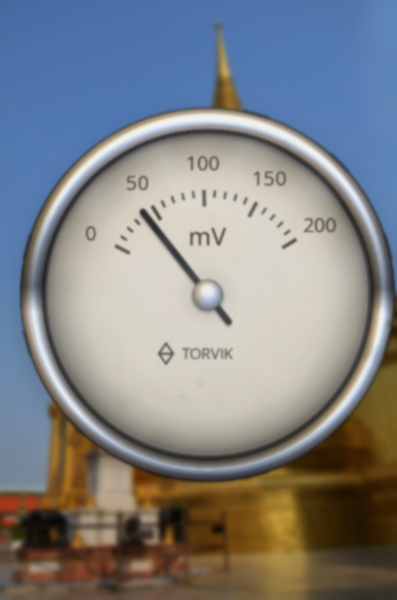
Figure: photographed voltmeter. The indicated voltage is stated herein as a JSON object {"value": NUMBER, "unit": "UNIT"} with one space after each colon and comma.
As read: {"value": 40, "unit": "mV"}
